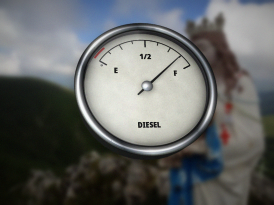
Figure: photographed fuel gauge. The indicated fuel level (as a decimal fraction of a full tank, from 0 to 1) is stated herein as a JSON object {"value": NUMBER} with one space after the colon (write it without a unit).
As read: {"value": 0.875}
